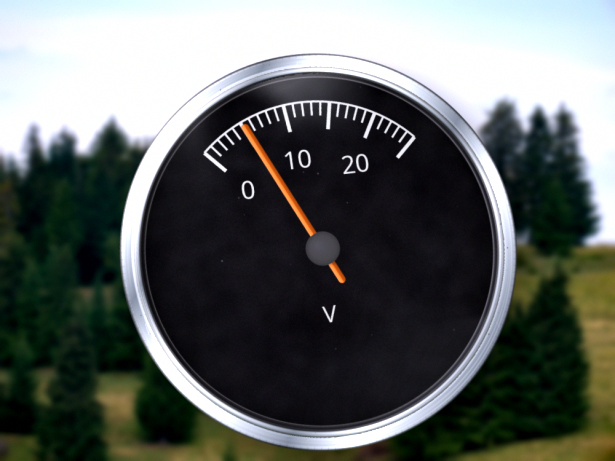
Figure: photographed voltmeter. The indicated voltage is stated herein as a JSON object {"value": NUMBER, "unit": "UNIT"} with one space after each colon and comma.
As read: {"value": 5, "unit": "V"}
